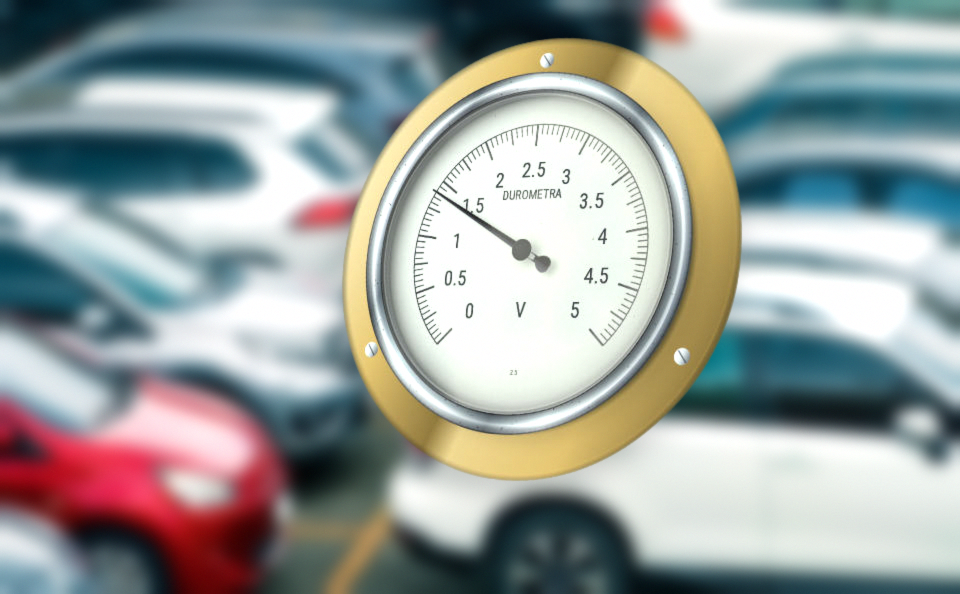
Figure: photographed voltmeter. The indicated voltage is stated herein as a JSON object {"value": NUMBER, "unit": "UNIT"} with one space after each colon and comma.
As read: {"value": 1.4, "unit": "V"}
